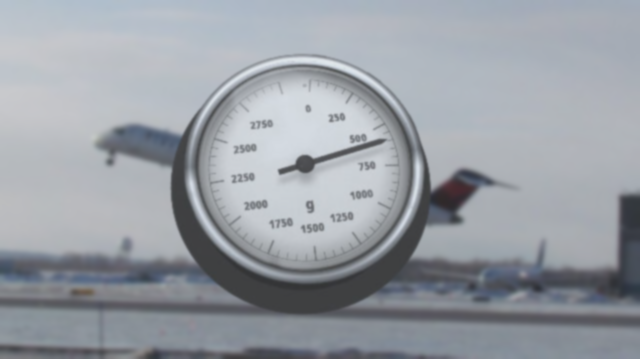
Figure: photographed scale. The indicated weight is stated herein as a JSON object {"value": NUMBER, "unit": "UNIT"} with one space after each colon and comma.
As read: {"value": 600, "unit": "g"}
